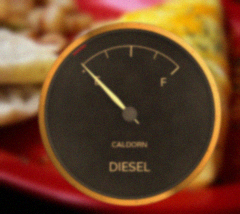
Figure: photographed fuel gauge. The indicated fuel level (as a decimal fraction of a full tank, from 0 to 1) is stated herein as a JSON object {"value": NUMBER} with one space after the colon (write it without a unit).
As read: {"value": 0}
